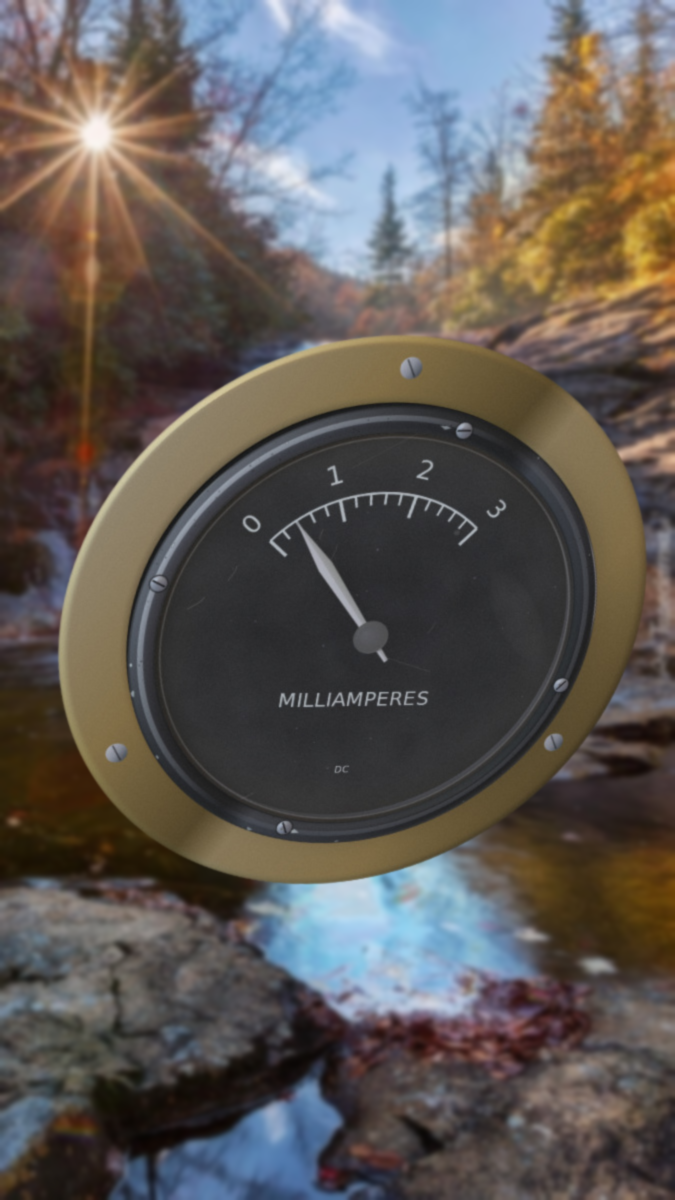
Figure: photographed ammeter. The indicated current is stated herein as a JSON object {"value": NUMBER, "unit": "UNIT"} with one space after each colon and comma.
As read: {"value": 0.4, "unit": "mA"}
